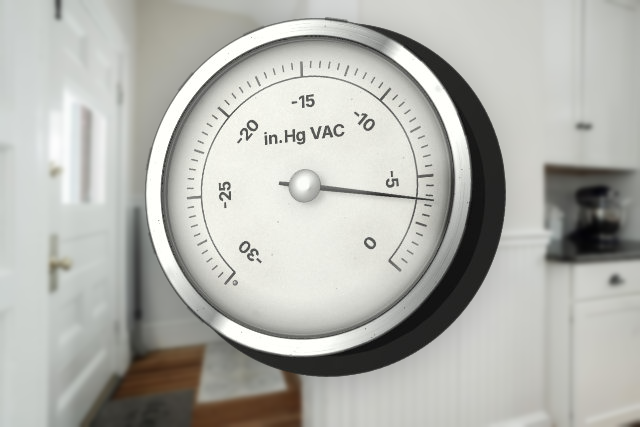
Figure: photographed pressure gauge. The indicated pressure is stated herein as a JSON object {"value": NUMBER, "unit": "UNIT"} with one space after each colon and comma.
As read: {"value": -3.75, "unit": "inHg"}
